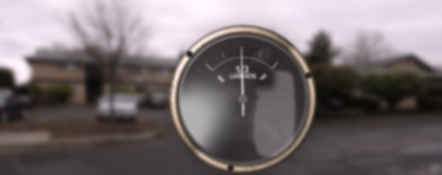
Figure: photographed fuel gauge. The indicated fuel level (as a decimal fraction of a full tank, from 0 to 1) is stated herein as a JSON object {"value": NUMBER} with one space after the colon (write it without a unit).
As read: {"value": 0.5}
